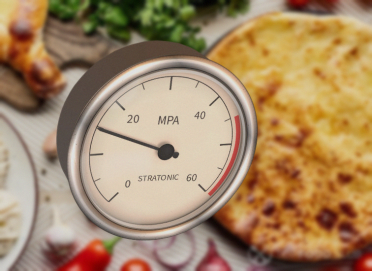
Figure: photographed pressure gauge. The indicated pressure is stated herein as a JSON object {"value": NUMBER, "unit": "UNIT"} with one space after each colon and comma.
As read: {"value": 15, "unit": "MPa"}
